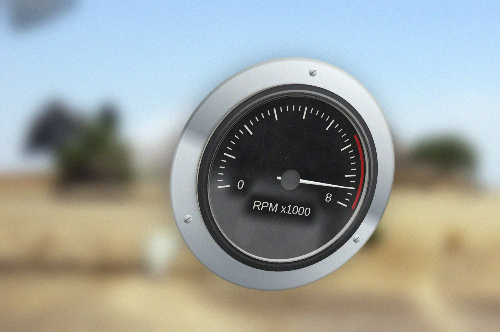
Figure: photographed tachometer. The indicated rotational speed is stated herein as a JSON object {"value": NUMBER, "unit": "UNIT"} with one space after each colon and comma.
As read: {"value": 7400, "unit": "rpm"}
